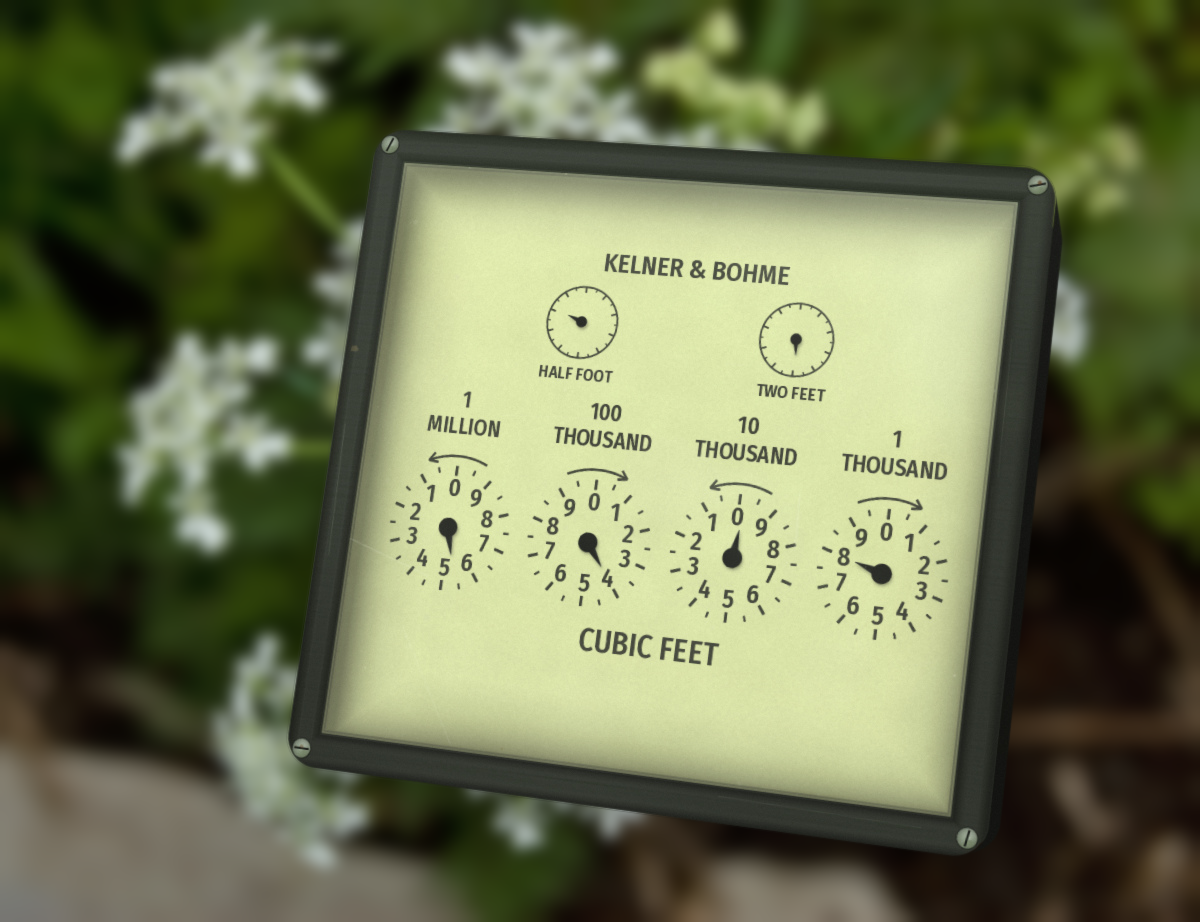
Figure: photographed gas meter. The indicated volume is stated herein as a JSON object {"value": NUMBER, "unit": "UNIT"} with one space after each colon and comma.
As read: {"value": 539800, "unit": "ft³"}
